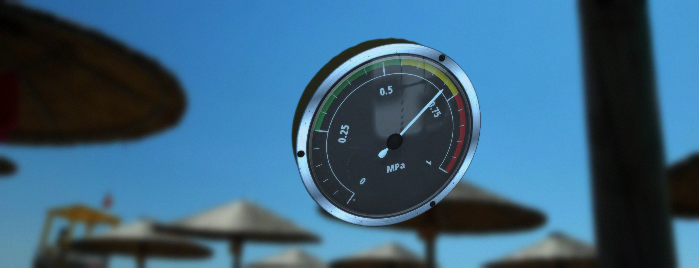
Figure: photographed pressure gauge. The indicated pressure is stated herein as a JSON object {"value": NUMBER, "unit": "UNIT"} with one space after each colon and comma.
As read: {"value": 0.7, "unit": "MPa"}
